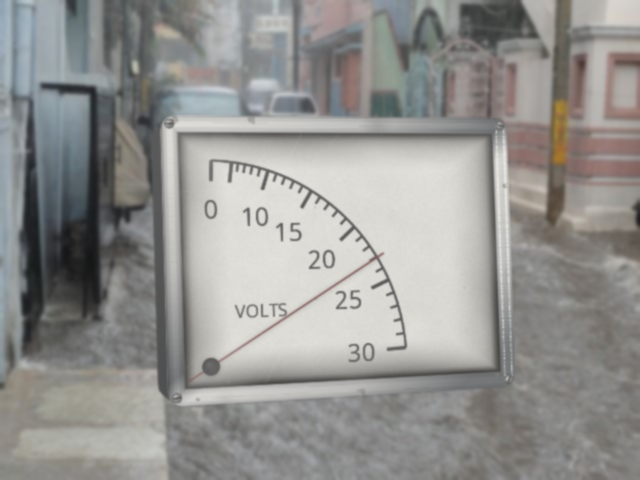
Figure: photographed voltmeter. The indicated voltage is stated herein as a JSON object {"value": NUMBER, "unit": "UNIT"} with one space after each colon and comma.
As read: {"value": 23, "unit": "V"}
